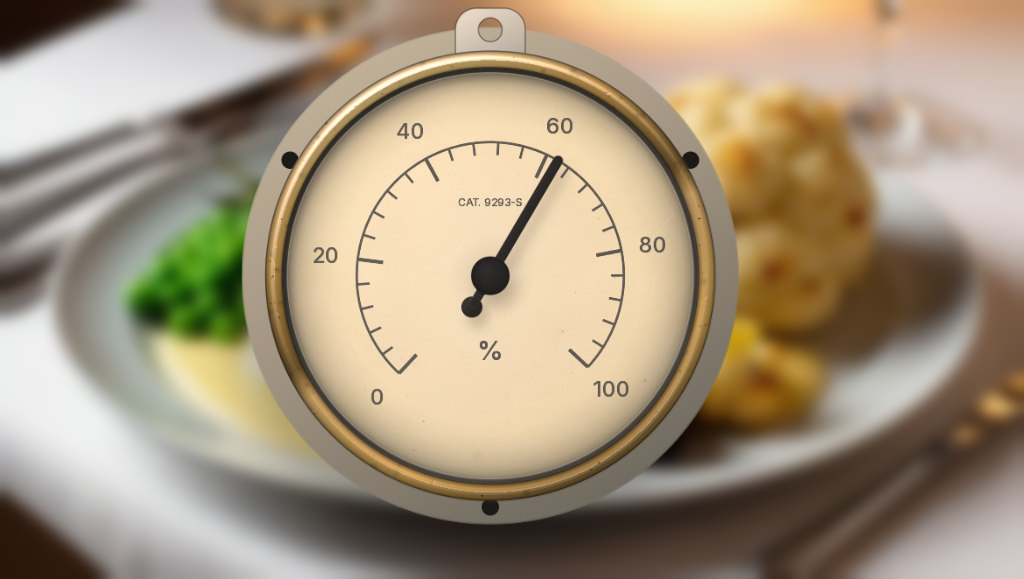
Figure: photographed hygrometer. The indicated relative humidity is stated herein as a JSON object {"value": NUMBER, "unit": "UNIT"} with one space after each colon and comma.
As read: {"value": 62, "unit": "%"}
